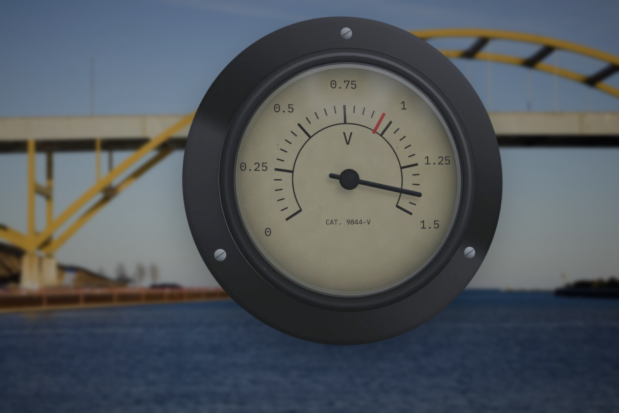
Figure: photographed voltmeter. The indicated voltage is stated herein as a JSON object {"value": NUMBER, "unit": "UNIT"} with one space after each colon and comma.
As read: {"value": 1.4, "unit": "V"}
